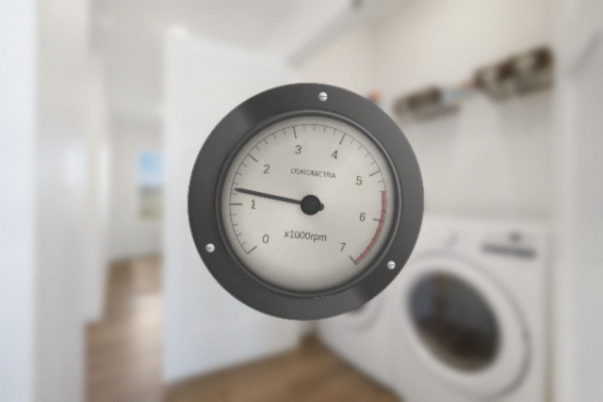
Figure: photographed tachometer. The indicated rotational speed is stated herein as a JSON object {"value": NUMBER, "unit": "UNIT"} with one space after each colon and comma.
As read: {"value": 1300, "unit": "rpm"}
